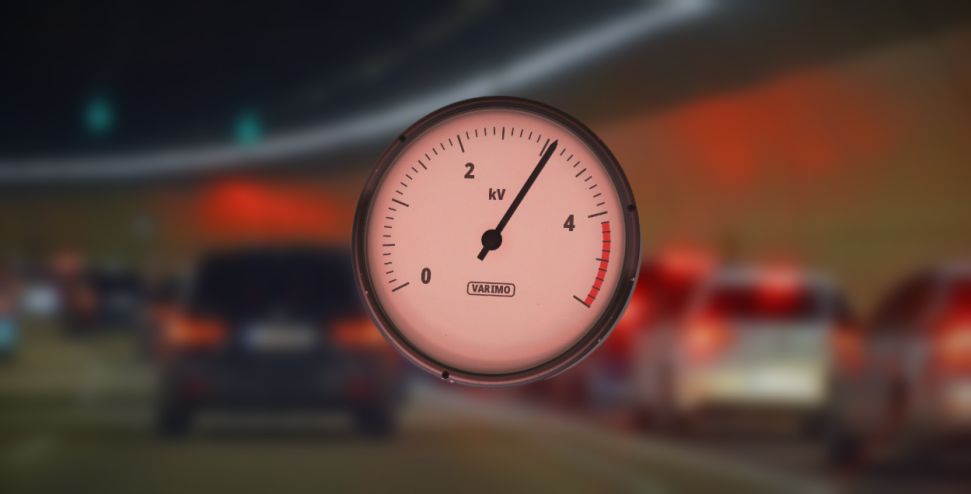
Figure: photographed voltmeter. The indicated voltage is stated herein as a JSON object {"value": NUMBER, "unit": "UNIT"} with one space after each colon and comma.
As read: {"value": 3.1, "unit": "kV"}
